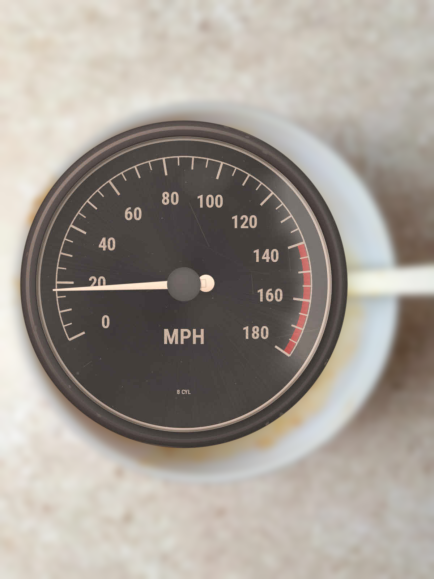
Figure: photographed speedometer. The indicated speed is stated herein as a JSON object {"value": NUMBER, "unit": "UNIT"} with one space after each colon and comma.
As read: {"value": 17.5, "unit": "mph"}
